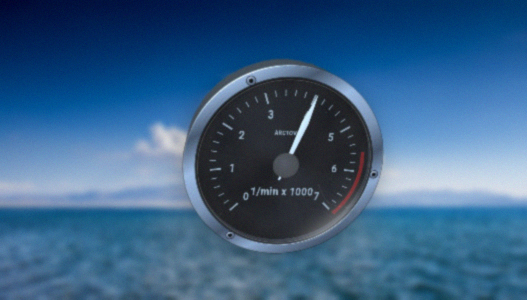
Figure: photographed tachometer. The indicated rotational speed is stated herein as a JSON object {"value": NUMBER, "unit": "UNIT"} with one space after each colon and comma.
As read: {"value": 4000, "unit": "rpm"}
